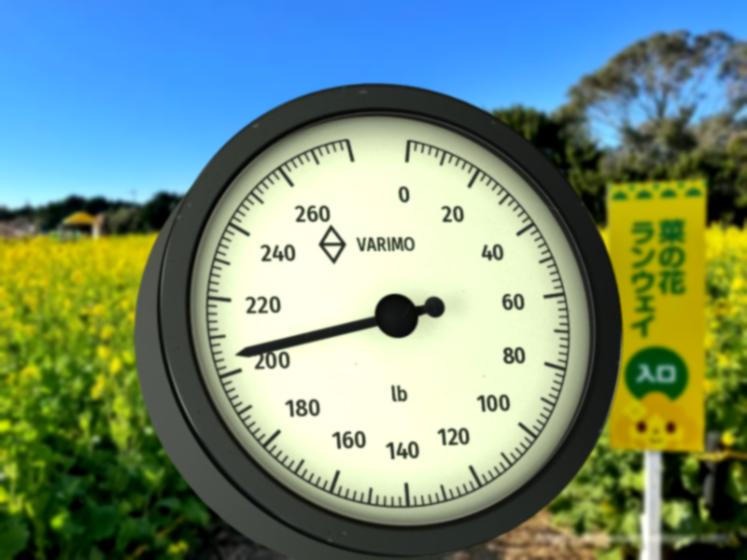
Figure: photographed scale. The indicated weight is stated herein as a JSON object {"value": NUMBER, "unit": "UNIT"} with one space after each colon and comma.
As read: {"value": 204, "unit": "lb"}
